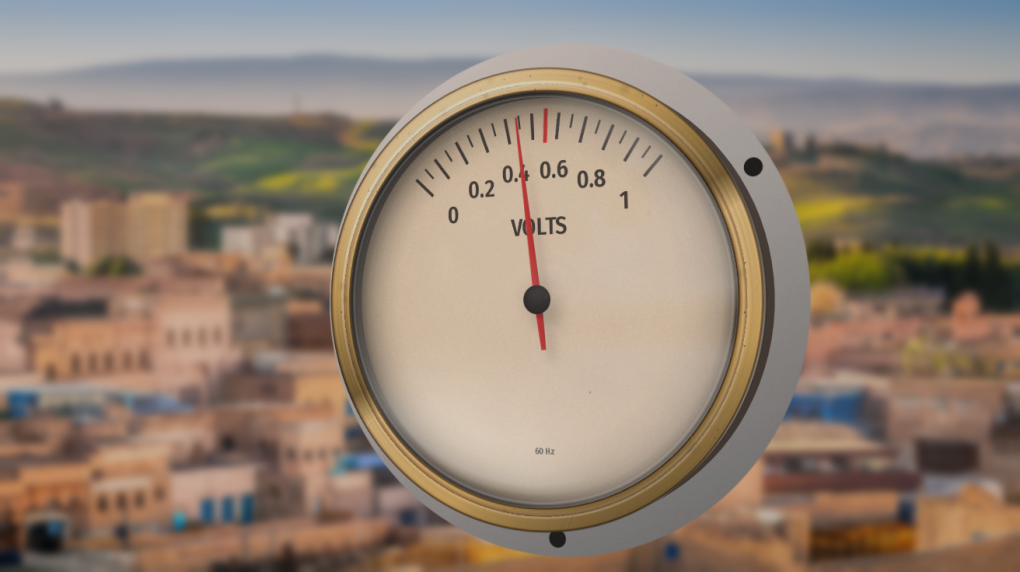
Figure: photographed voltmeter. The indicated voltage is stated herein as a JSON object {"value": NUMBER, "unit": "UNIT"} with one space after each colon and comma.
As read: {"value": 0.45, "unit": "V"}
